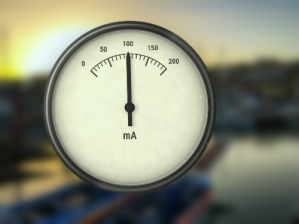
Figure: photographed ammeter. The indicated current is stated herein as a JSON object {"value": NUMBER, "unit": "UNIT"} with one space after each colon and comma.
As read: {"value": 100, "unit": "mA"}
